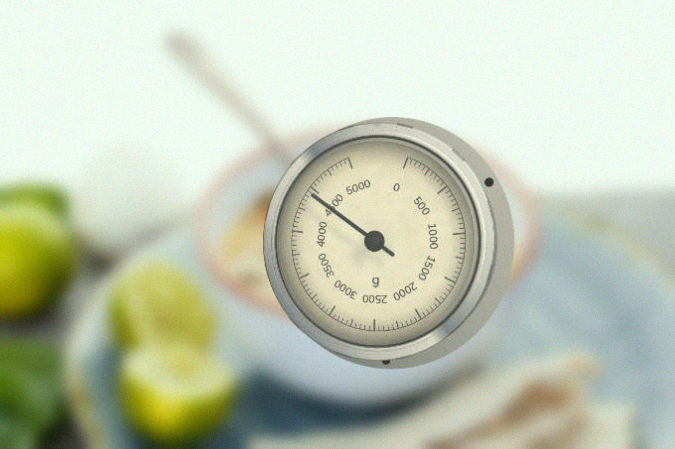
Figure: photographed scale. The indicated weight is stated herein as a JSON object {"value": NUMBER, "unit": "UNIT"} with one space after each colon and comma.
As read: {"value": 4450, "unit": "g"}
